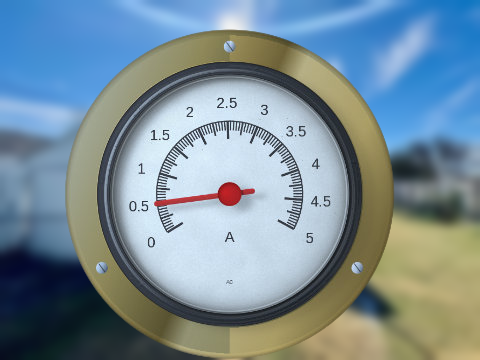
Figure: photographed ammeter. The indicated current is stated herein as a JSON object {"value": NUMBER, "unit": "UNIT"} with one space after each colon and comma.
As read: {"value": 0.5, "unit": "A"}
